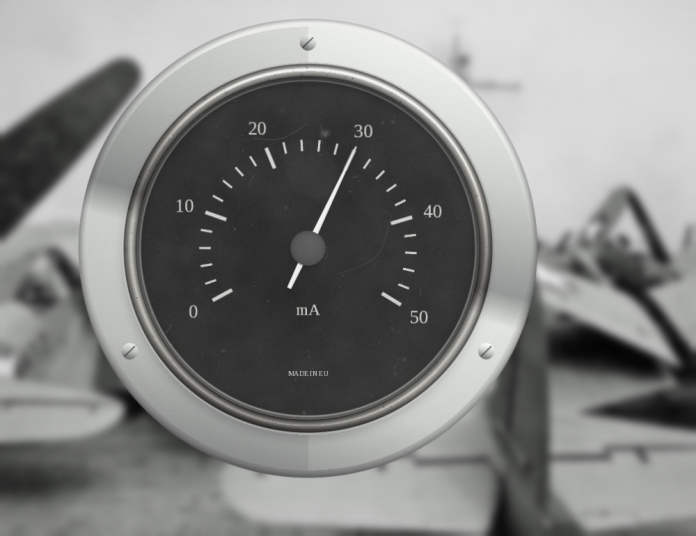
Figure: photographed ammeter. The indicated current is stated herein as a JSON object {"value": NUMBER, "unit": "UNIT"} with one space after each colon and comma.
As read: {"value": 30, "unit": "mA"}
